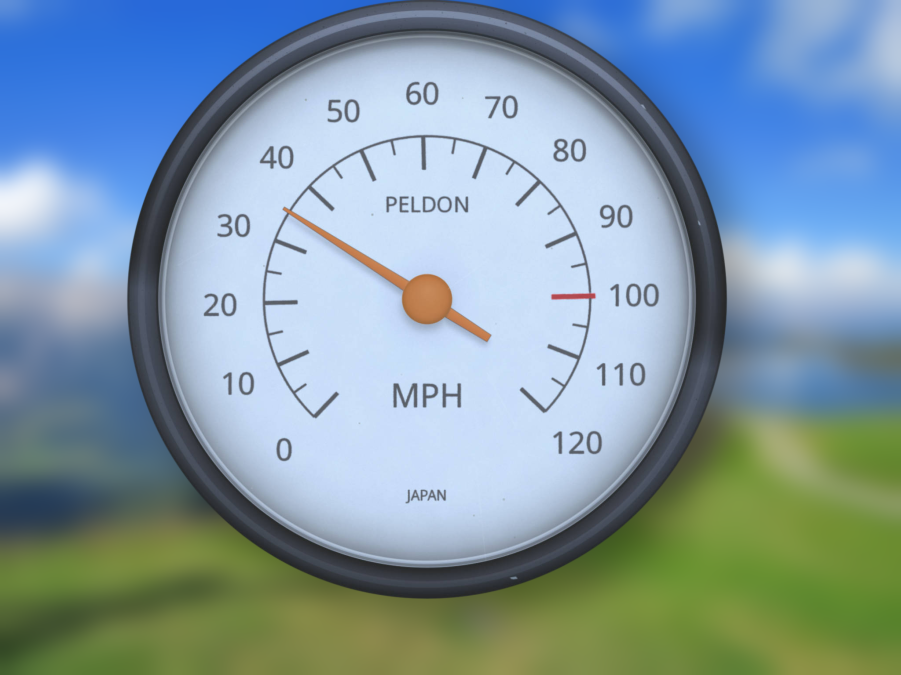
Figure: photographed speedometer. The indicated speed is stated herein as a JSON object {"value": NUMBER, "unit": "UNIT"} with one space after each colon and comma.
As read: {"value": 35, "unit": "mph"}
